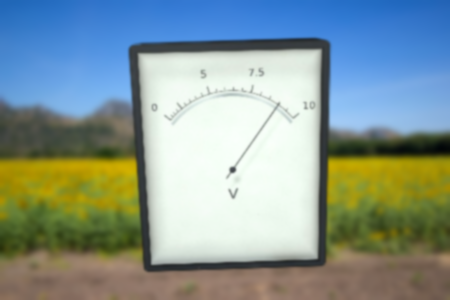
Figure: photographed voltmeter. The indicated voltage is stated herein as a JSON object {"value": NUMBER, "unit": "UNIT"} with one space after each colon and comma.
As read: {"value": 9, "unit": "V"}
